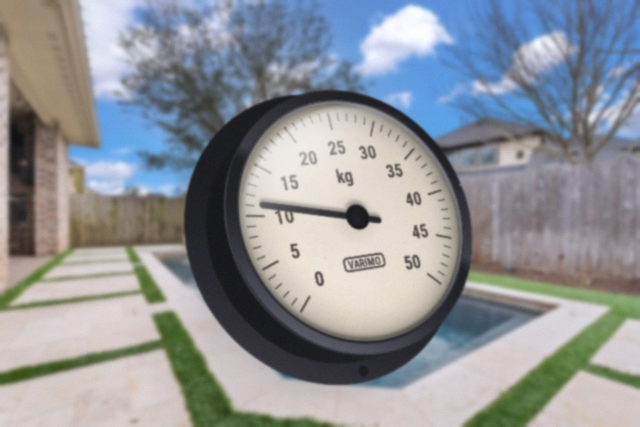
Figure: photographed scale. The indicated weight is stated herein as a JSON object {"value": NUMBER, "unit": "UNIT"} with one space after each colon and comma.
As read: {"value": 11, "unit": "kg"}
